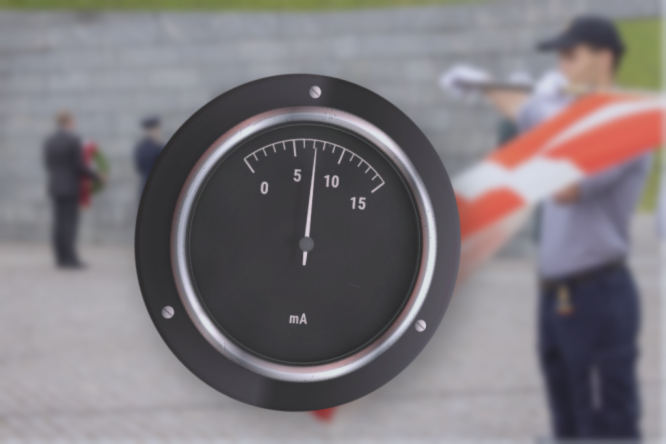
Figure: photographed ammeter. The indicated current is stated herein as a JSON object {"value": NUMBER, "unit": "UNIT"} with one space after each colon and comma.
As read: {"value": 7, "unit": "mA"}
